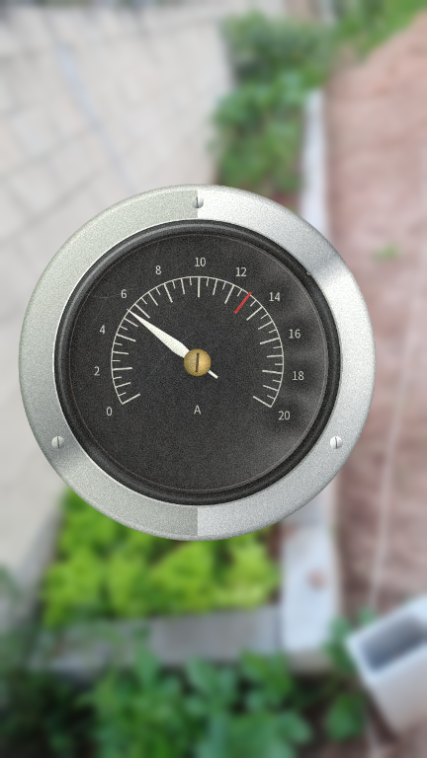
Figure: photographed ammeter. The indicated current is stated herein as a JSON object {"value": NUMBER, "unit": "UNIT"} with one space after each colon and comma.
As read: {"value": 5.5, "unit": "A"}
